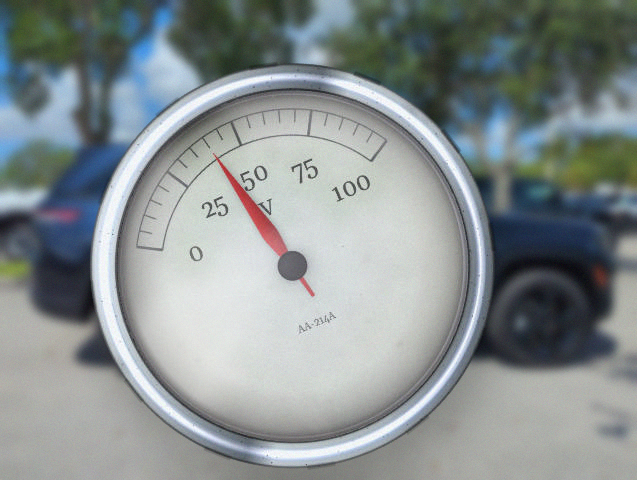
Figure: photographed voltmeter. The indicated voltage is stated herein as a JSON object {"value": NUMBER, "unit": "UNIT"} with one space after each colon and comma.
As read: {"value": 40, "unit": "V"}
